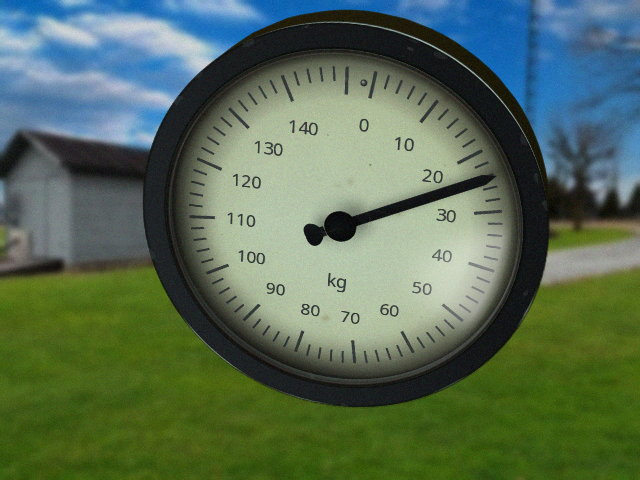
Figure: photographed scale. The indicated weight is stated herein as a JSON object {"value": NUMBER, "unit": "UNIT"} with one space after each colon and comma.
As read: {"value": 24, "unit": "kg"}
